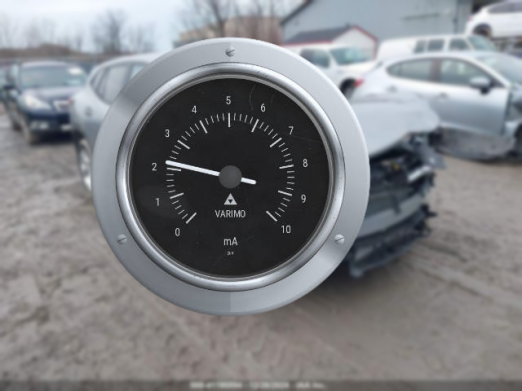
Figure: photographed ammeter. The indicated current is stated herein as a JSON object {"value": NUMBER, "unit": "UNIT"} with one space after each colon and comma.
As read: {"value": 2.2, "unit": "mA"}
